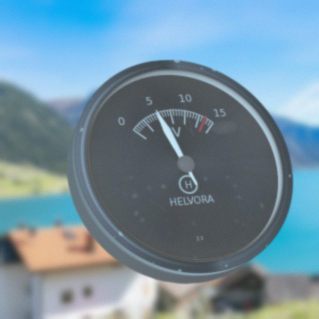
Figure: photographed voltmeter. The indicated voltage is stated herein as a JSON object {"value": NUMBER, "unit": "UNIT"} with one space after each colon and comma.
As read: {"value": 5, "unit": "V"}
